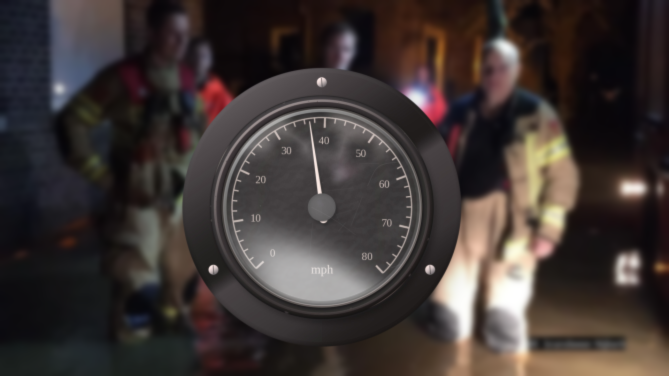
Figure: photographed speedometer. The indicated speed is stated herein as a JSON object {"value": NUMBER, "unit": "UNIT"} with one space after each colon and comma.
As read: {"value": 37, "unit": "mph"}
